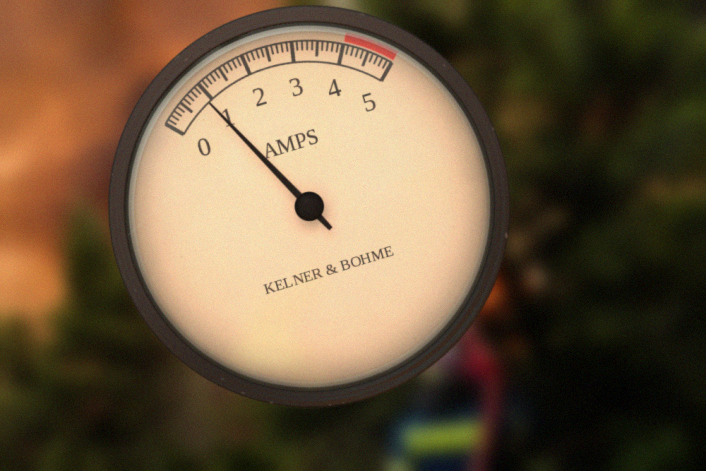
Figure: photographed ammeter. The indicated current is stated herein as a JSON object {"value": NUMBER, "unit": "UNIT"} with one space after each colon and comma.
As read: {"value": 0.9, "unit": "A"}
